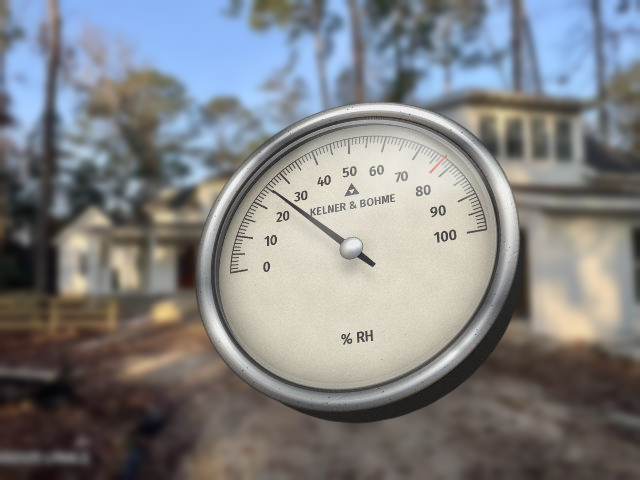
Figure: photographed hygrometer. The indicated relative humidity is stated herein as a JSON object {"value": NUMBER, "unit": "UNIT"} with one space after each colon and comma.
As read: {"value": 25, "unit": "%"}
